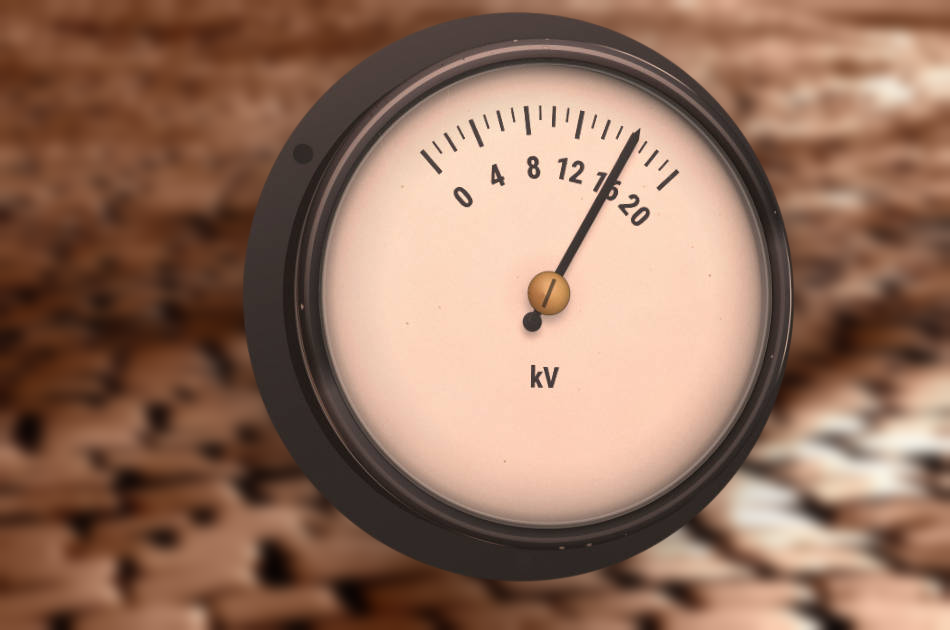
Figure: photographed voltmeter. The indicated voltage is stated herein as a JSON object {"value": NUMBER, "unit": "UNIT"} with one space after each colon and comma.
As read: {"value": 16, "unit": "kV"}
